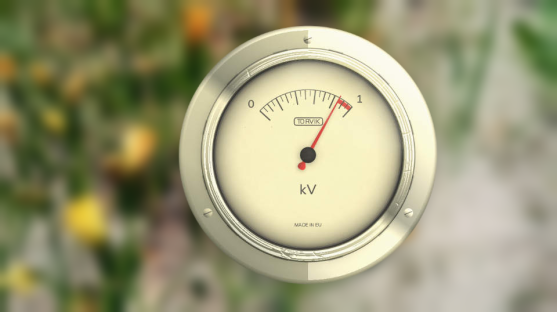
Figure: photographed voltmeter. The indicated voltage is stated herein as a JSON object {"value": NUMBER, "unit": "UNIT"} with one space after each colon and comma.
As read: {"value": 0.85, "unit": "kV"}
